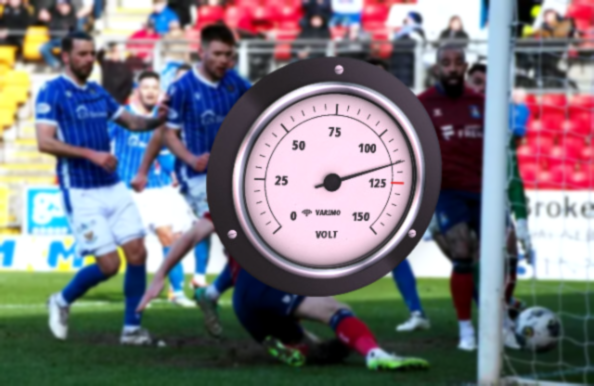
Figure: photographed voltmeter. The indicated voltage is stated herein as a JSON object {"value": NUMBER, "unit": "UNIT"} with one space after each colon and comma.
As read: {"value": 115, "unit": "V"}
